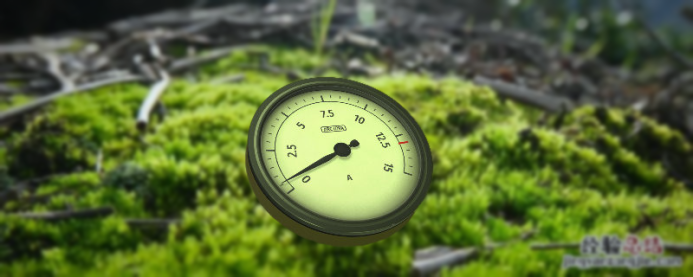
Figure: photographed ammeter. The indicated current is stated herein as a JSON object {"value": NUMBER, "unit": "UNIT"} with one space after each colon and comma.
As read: {"value": 0.5, "unit": "A"}
